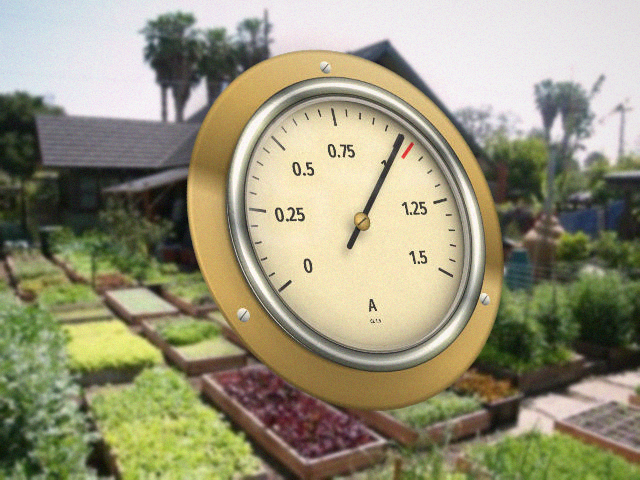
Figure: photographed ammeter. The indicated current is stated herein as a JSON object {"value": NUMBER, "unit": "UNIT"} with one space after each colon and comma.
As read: {"value": 1, "unit": "A"}
